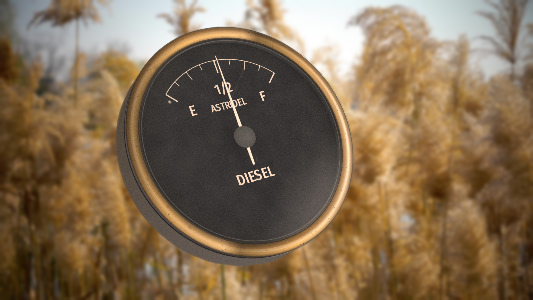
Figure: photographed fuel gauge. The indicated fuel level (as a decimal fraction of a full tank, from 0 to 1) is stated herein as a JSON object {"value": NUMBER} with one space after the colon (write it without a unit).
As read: {"value": 0.5}
